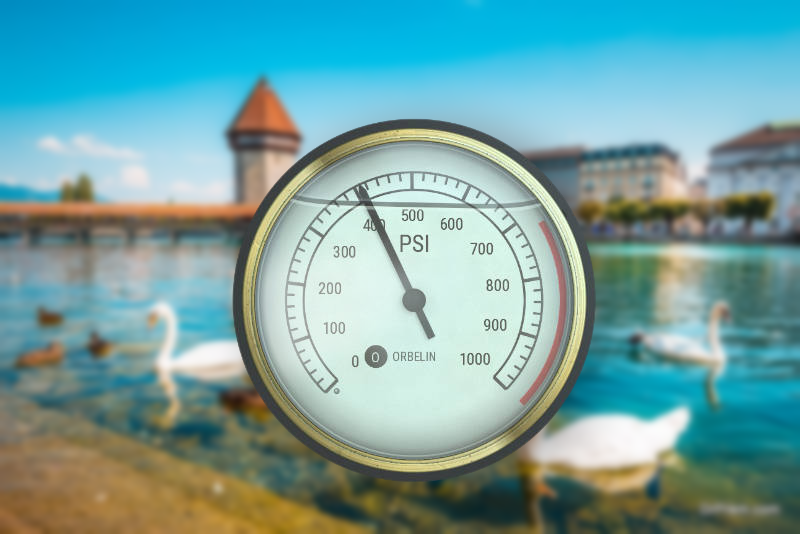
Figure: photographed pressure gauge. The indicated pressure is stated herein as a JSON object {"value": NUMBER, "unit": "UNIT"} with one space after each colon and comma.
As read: {"value": 410, "unit": "psi"}
